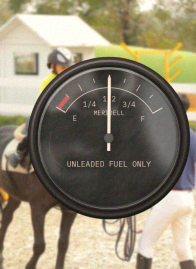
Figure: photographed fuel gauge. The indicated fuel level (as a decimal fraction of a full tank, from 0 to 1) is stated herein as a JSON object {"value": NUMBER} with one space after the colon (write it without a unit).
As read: {"value": 0.5}
